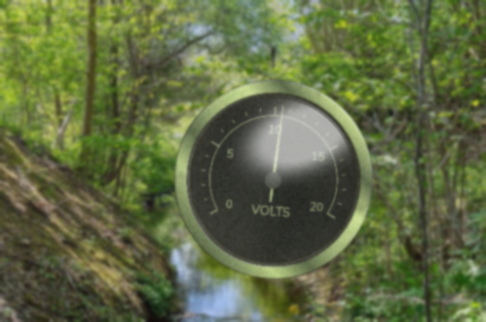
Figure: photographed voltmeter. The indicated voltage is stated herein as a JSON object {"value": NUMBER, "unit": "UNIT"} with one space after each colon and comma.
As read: {"value": 10.5, "unit": "V"}
